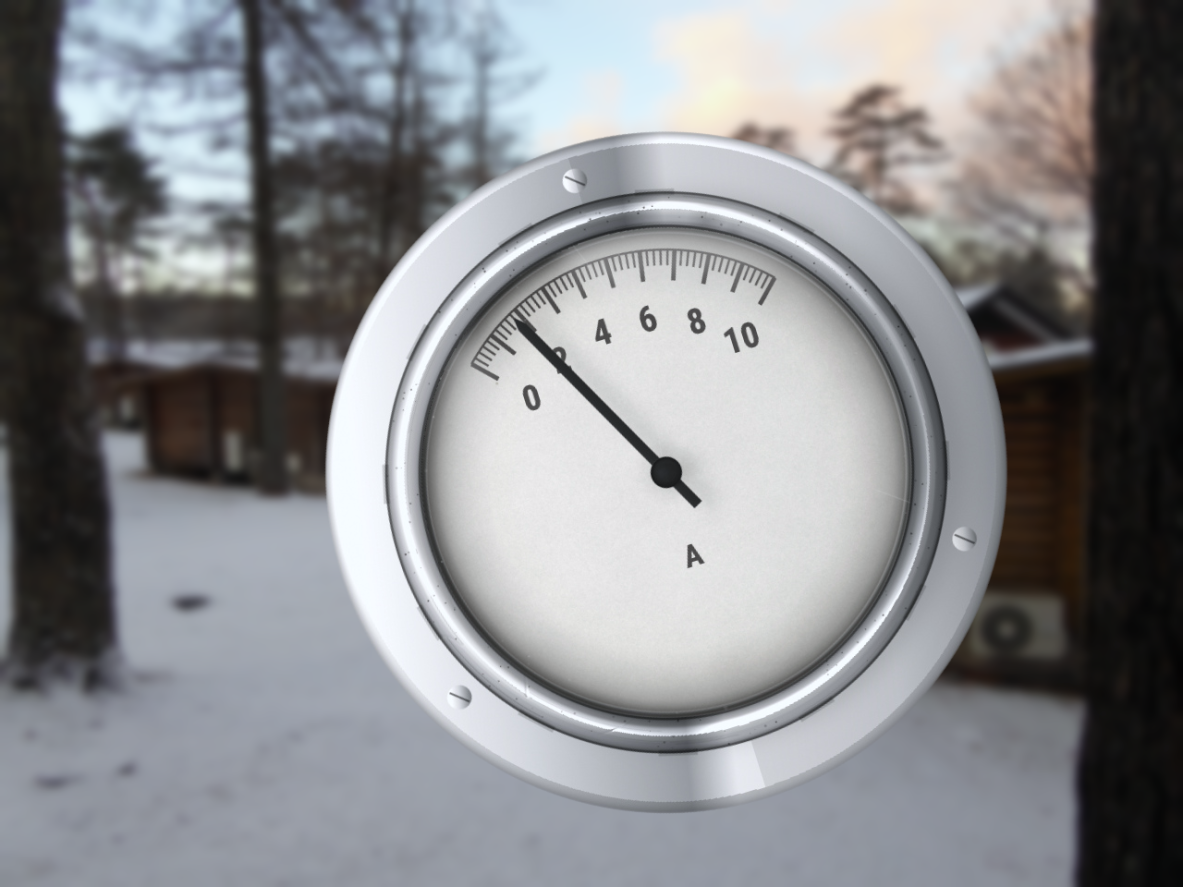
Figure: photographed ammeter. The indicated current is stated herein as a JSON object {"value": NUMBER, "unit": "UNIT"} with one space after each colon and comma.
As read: {"value": 1.8, "unit": "A"}
